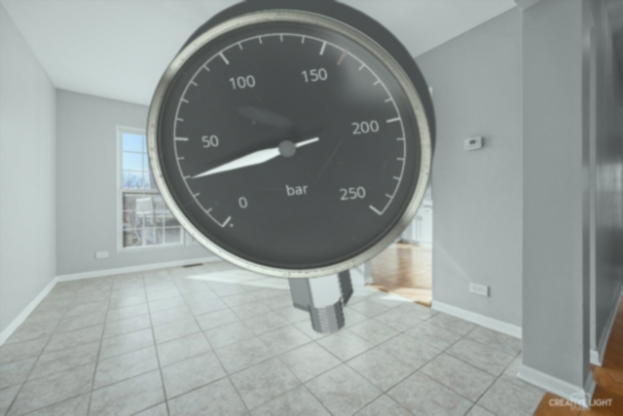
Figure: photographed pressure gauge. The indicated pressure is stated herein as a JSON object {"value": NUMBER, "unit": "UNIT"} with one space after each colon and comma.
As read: {"value": 30, "unit": "bar"}
